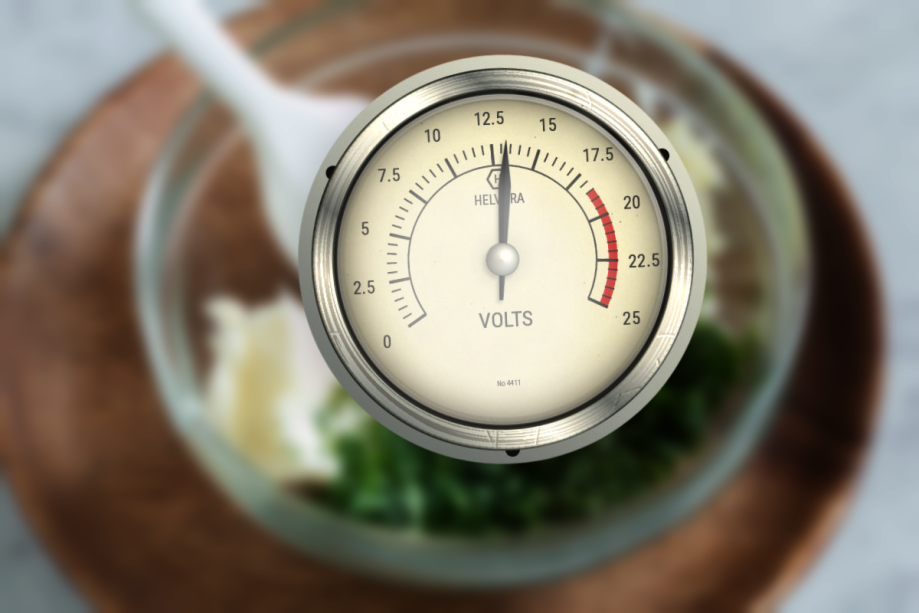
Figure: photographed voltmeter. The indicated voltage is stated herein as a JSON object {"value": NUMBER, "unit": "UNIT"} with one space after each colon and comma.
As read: {"value": 13.25, "unit": "V"}
